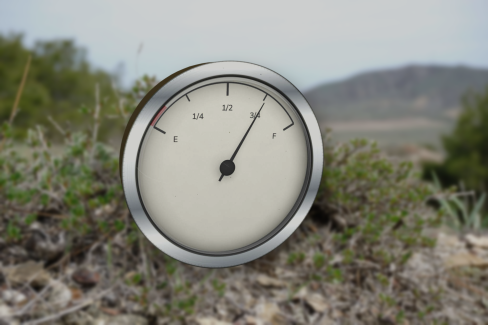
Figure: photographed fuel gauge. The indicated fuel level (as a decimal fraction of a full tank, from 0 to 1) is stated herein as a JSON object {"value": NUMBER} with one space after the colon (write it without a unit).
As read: {"value": 0.75}
